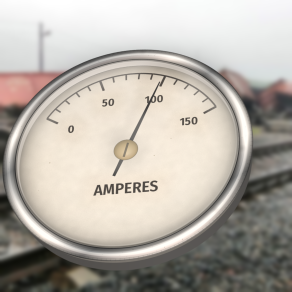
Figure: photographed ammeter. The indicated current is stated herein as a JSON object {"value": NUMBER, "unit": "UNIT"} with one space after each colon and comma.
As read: {"value": 100, "unit": "A"}
